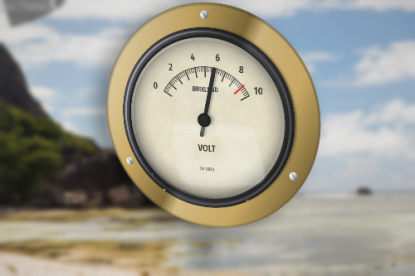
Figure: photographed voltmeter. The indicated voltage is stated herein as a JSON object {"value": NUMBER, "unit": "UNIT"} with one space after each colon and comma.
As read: {"value": 6, "unit": "V"}
